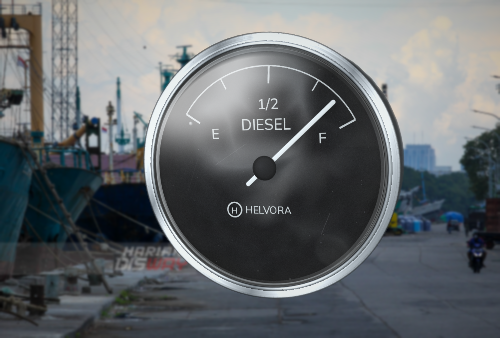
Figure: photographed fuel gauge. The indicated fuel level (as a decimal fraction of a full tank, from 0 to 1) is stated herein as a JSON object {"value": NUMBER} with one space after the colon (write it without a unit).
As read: {"value": 0.875}
